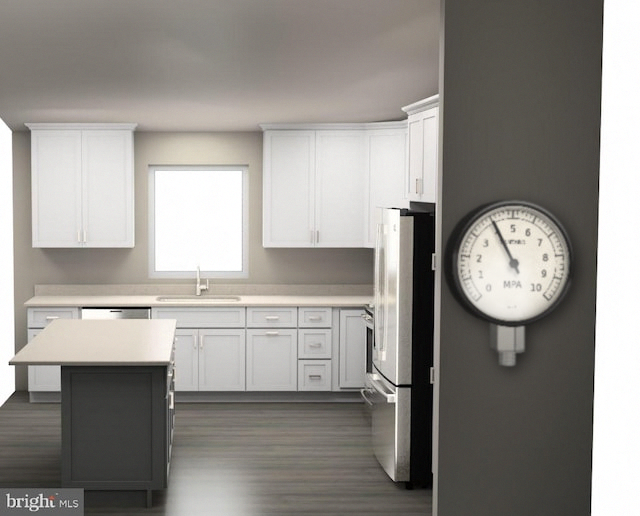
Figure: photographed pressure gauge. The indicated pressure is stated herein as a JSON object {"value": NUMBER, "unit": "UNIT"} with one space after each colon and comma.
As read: {"value": 4, "unit": "MPa"}
